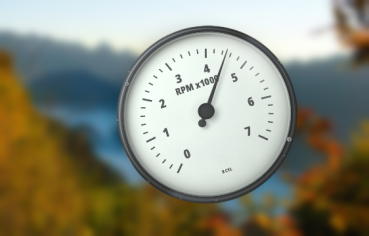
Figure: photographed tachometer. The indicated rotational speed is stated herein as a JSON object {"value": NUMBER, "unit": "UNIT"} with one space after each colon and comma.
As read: {"value": 4500, "unit": "rpm"}
